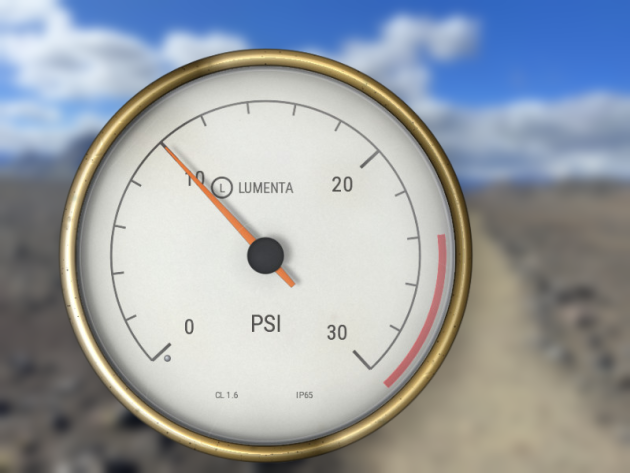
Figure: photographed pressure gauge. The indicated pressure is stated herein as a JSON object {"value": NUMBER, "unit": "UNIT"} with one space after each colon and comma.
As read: {"value": 10, "unit": "psi"}
